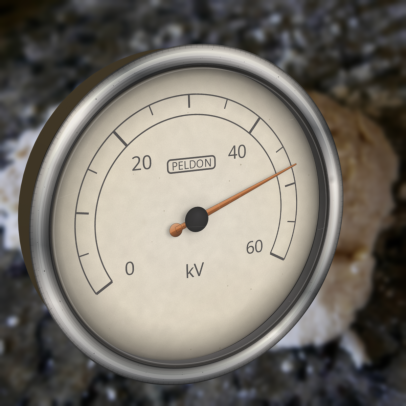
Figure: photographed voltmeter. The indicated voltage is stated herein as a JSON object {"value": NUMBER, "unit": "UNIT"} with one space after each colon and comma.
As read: {"value": 47.5, "unit": "kV"}
